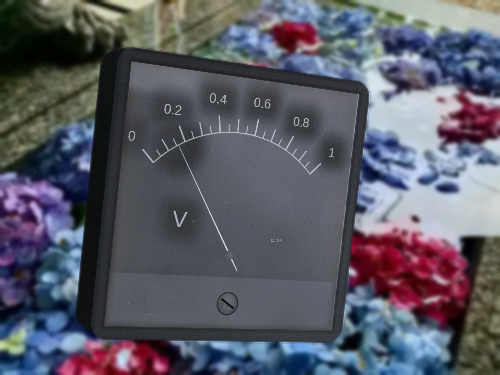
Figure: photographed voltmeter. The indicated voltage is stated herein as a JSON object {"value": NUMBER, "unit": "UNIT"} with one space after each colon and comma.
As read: {"value": 0.15, "unit": "V"}
